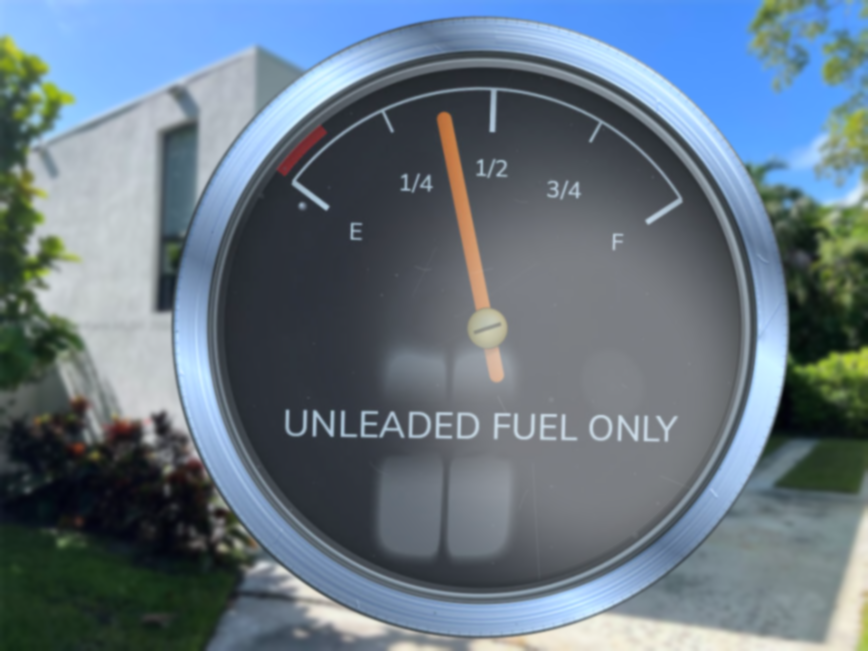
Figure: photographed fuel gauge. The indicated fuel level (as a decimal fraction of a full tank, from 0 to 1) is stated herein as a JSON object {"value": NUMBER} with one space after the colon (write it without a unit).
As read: {"value": 0.375}
